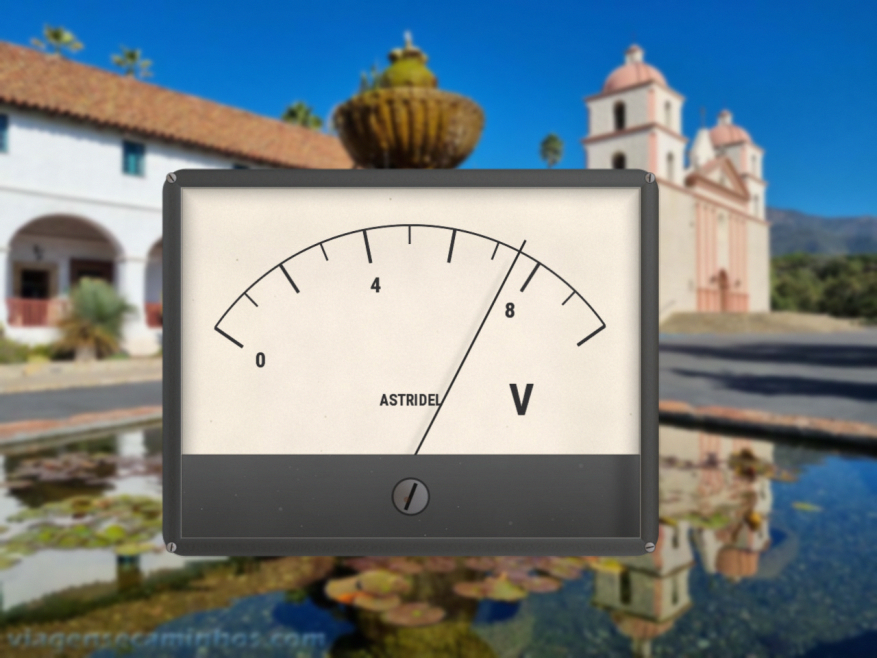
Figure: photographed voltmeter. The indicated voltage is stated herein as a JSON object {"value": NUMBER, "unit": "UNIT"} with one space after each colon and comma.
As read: {"value": 7.5, "unit": "V"}
